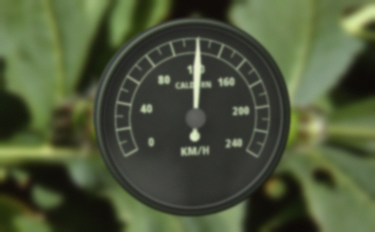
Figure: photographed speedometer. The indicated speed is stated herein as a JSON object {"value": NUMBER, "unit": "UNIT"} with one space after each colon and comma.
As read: {"value": 120, "unit": "km/h"}
